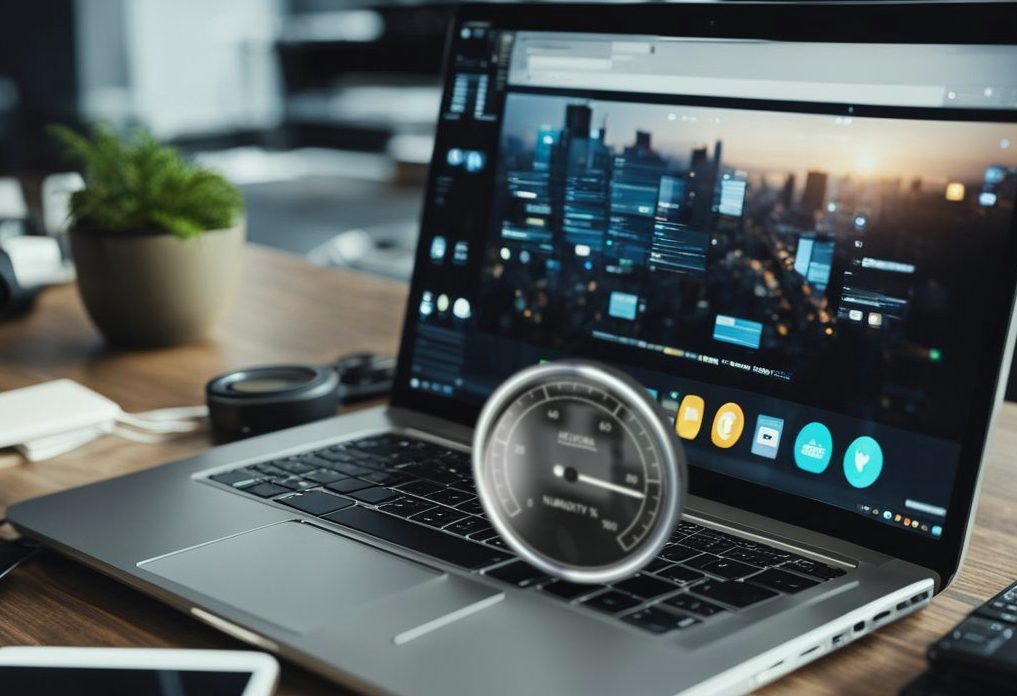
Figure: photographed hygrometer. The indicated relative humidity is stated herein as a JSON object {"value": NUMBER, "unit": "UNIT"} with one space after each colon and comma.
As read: {"value": 84, "unit": "%"}
